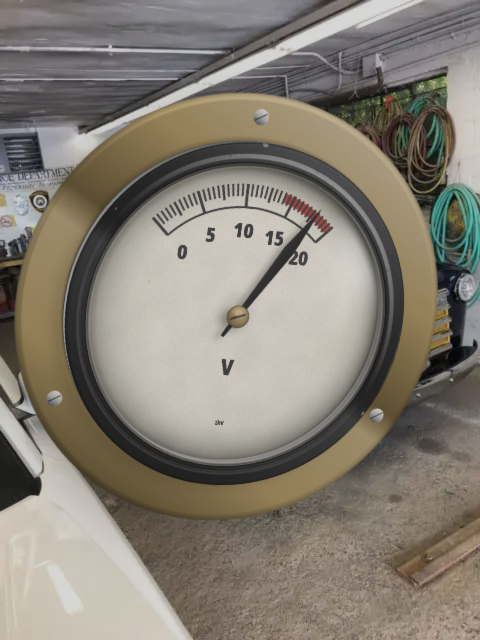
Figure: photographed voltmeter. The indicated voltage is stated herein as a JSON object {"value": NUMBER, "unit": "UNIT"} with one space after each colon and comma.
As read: {"value": 17.5, "unit": "V"}
